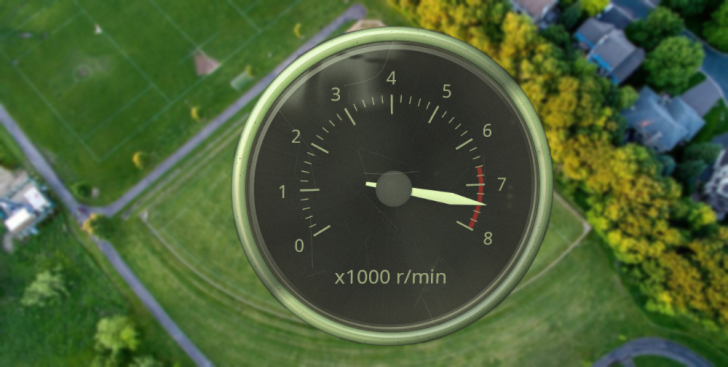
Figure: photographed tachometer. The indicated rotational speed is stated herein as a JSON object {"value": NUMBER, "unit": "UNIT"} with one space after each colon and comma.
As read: {"value": 7400, "unit": "rpm"}
